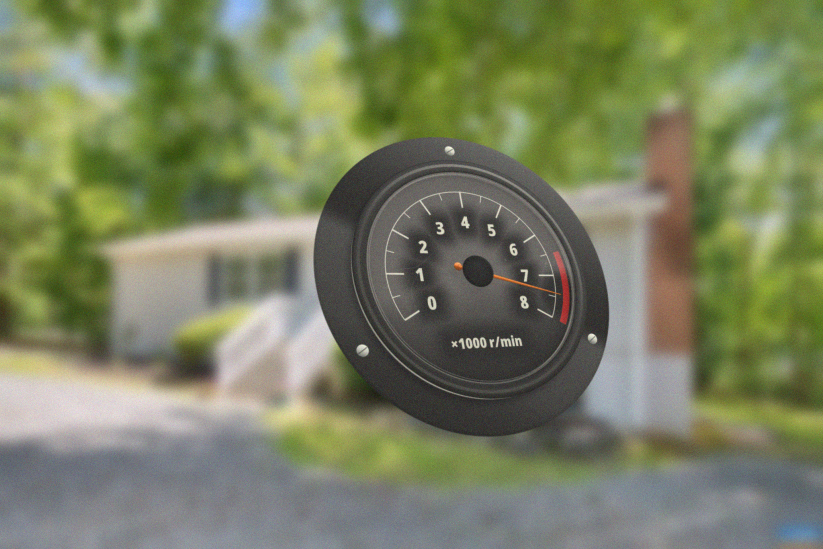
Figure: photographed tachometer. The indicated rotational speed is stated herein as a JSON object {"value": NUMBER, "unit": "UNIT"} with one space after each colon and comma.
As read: {"value": 7500, "unit": "rpm"}
